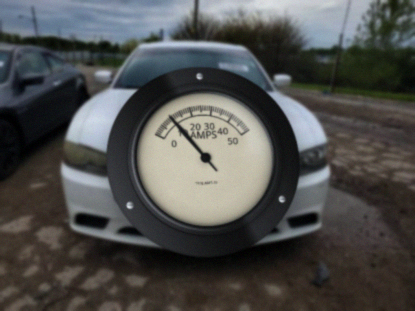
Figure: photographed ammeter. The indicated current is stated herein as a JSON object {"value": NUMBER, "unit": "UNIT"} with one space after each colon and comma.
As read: {"value": 10, "unit": "A"}
